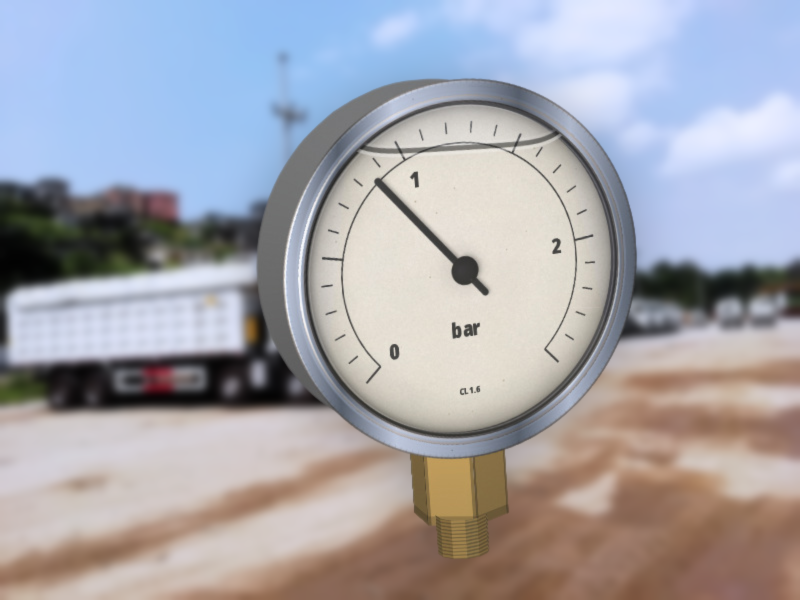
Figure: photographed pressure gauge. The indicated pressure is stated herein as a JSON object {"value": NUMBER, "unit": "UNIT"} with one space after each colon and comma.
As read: {"value": 0.85, "unit": "bar"}
